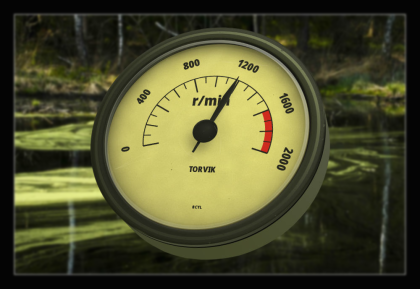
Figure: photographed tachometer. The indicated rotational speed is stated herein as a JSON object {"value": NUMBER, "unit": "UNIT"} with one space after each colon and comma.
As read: {"value": 1200, "unit": "rpm"}
